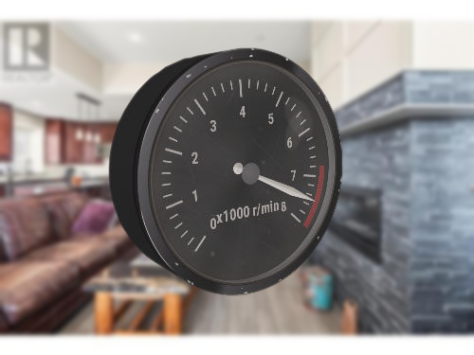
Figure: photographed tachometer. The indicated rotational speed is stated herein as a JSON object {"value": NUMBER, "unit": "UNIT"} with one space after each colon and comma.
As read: {"value": 7500, "unit": "rpm"}
